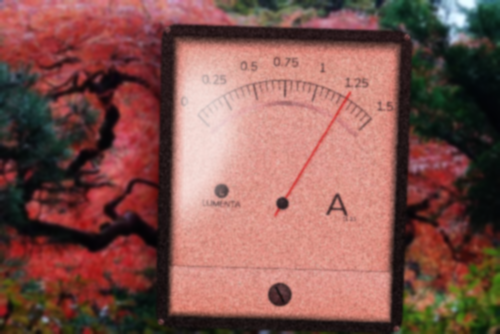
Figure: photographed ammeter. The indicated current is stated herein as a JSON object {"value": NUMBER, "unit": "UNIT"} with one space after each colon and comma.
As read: {"value": 1.25, "unit": "A"}
